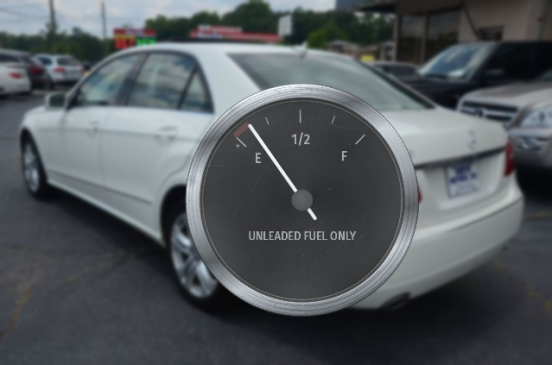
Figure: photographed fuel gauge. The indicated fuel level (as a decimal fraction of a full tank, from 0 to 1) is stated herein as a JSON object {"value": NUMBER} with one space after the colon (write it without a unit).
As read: {"value": 0.125}
